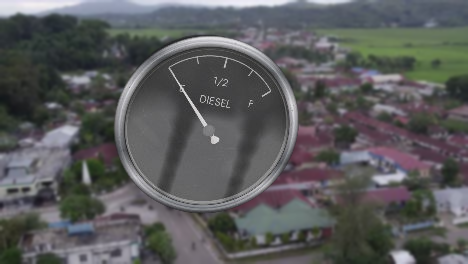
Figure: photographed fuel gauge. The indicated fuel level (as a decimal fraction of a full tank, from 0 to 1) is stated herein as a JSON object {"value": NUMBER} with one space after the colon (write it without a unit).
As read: {"value": 0}
